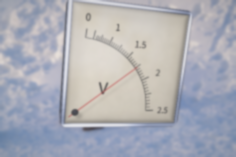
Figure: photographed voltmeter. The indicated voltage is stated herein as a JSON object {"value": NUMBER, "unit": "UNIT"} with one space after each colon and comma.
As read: {"value": 1.75, "unit": "V"}
